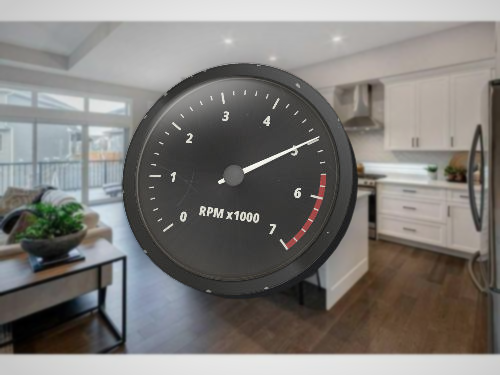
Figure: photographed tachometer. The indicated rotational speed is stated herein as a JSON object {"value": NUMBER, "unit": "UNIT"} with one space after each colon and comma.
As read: {"value": 5000, "unit": "rpm"}
